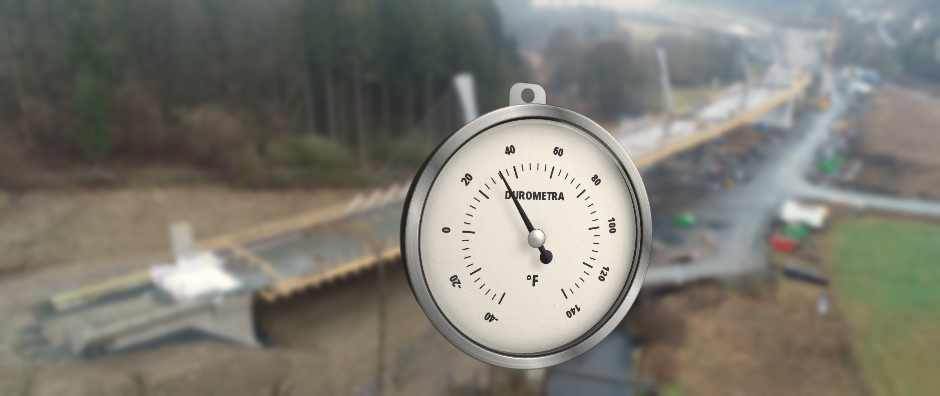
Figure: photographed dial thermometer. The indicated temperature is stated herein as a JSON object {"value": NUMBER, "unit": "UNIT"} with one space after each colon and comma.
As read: {"value": 32, "unit": "°F"}
